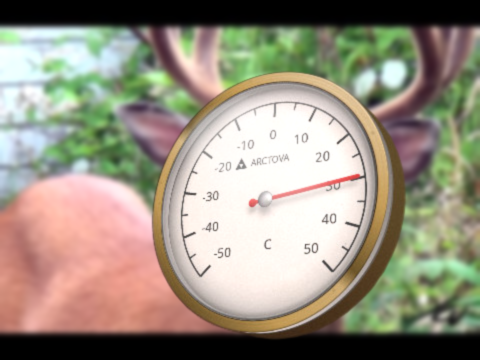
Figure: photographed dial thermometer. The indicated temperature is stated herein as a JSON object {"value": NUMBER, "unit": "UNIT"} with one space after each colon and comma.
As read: {"value": 30, "unit": "°C"}
